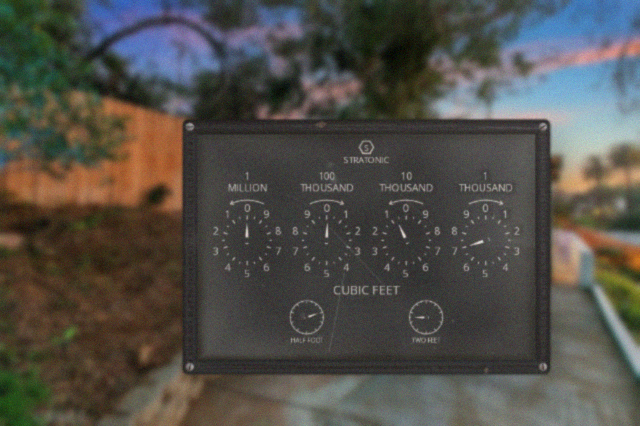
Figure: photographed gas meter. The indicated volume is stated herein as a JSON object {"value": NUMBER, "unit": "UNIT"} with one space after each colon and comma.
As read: {"value": 700, "unit": "ft³"}
